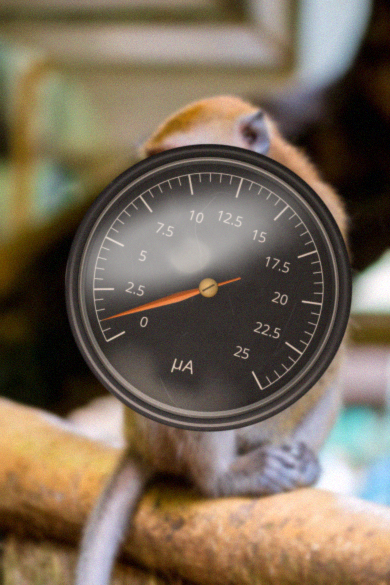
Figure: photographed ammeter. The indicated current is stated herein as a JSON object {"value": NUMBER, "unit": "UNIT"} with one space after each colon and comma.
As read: {"value": 1, "unit": "µA"}
